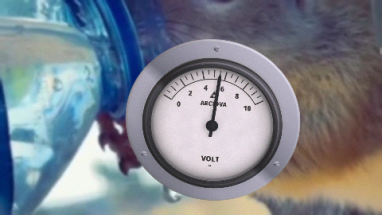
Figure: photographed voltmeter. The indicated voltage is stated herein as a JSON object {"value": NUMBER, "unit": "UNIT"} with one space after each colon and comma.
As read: {"value": 5.5, "unit": "V"}
